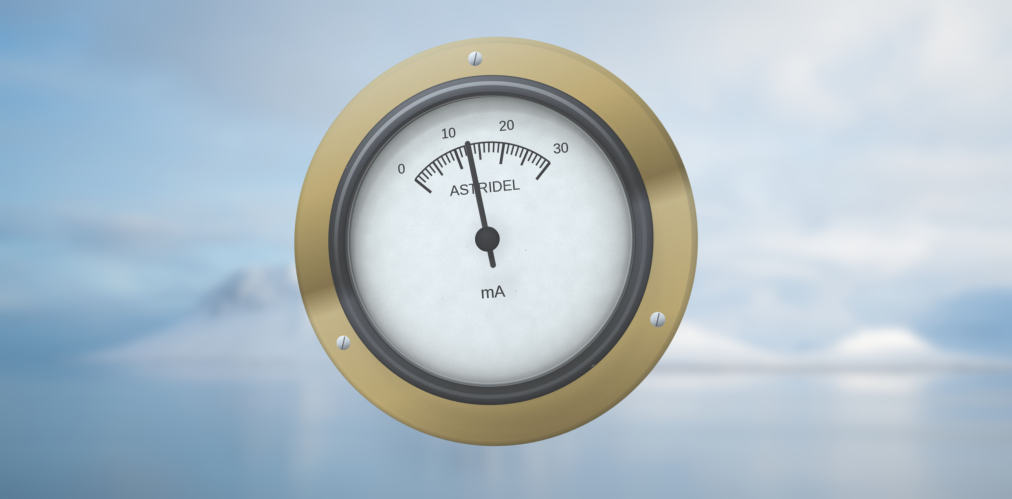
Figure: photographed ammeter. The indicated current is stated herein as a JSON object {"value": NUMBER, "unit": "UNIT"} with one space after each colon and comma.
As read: {"value": 13, "unit": "mA"}
